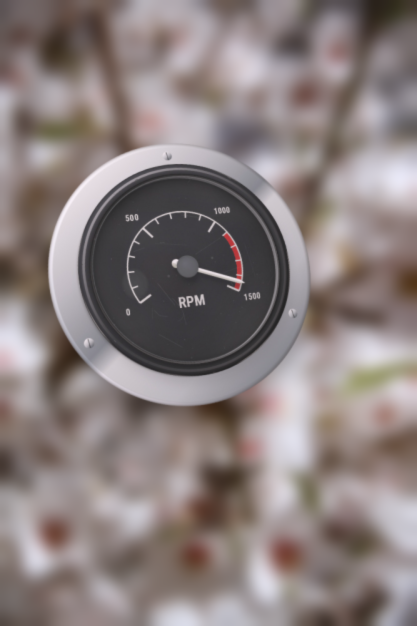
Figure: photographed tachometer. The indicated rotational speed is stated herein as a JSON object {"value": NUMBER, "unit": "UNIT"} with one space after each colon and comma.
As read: {"value": 1450, "unit": "rpm"}
